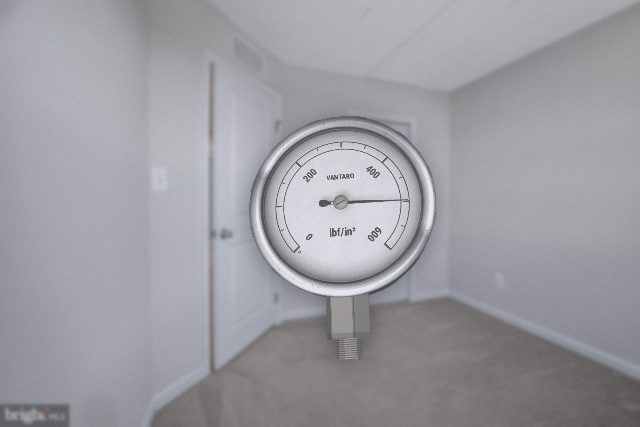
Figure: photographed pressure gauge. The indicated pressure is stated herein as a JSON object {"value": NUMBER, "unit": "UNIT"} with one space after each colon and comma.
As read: {"value": 500, "unit": "psi"}
